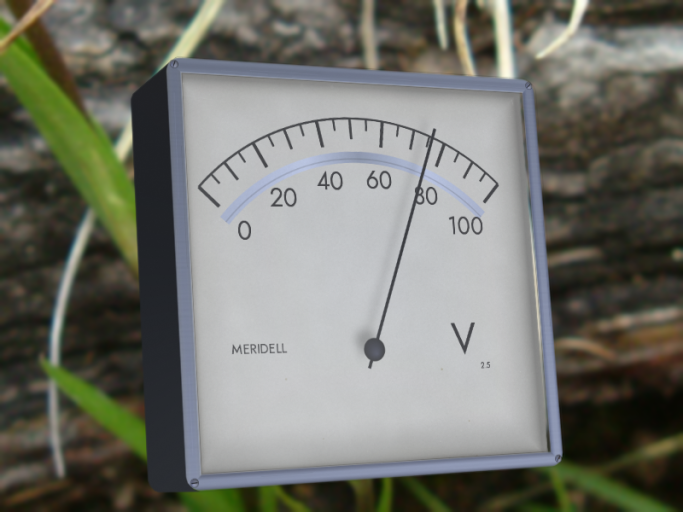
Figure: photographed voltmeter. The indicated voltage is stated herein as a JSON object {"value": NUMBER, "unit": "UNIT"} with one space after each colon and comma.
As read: {"value": 75, "unit": "V"}
